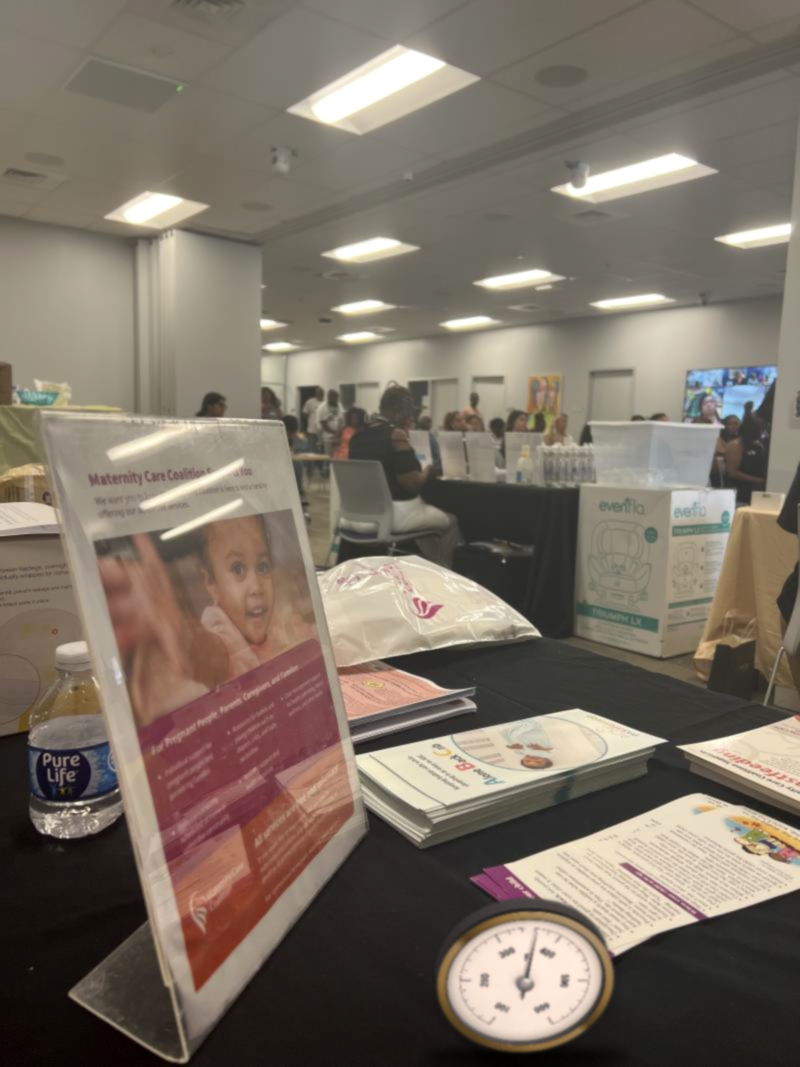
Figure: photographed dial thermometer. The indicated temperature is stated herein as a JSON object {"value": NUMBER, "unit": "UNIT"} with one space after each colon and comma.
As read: {"value": 360, "unit": "°F"}
